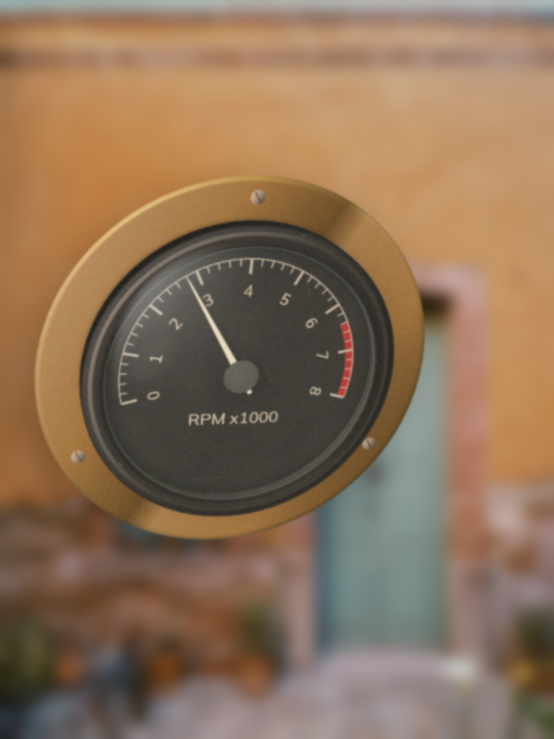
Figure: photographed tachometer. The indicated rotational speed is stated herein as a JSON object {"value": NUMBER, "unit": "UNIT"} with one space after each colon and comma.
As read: {"value": 2800, "unit": "rpm"}
